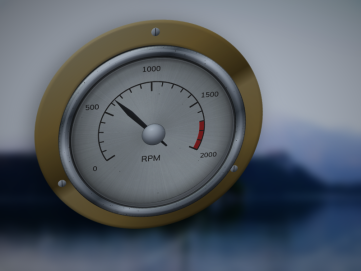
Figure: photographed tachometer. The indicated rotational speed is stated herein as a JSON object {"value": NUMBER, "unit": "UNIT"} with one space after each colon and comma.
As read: {"value": 650, "unit": "rpm"}
